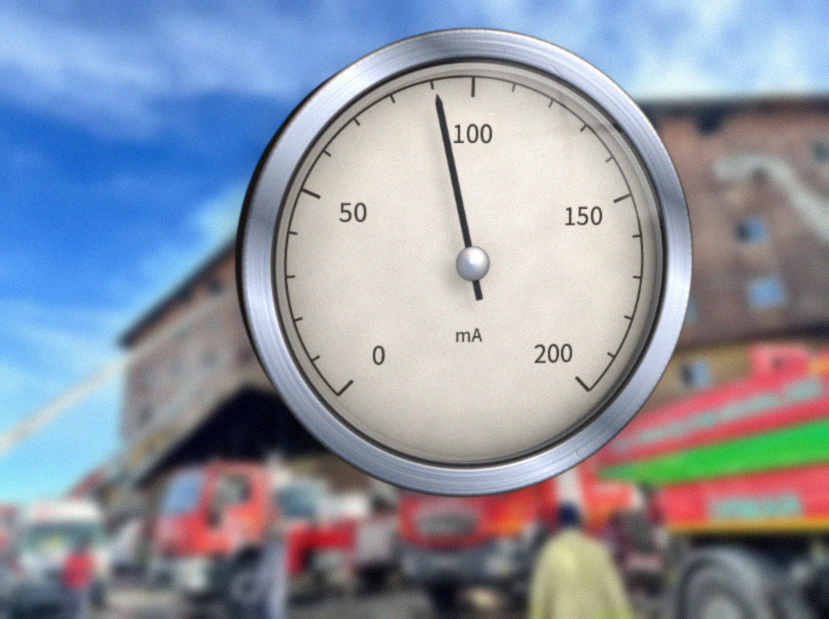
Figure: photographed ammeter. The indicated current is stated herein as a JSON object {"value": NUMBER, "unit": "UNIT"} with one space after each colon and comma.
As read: {"value": 90, "unit": "mA"}
